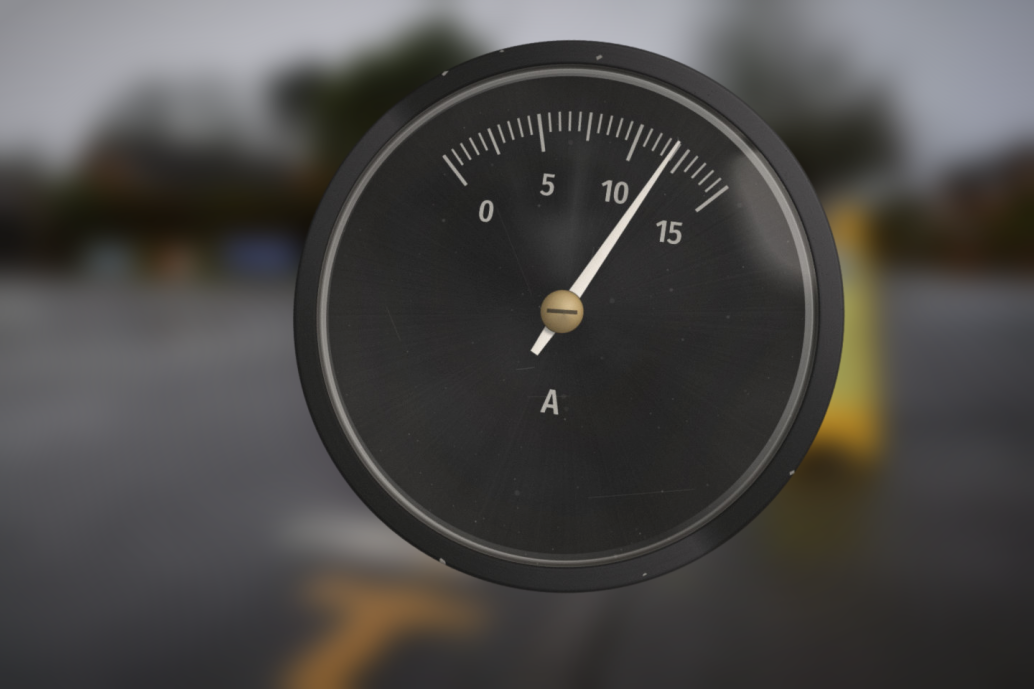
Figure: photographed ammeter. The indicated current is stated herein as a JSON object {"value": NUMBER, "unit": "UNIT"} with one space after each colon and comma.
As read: {"value": 12, "unit": "A"}
